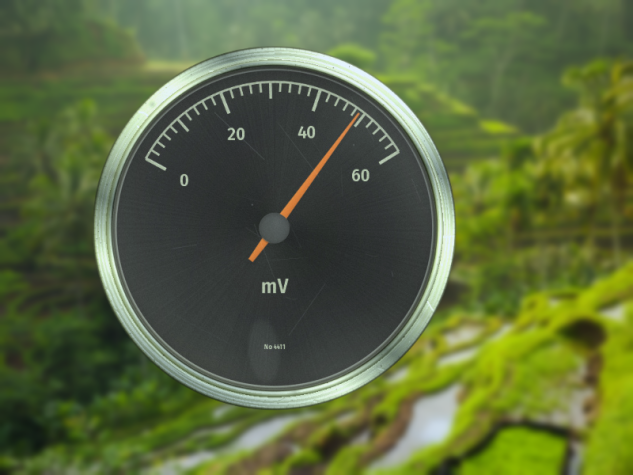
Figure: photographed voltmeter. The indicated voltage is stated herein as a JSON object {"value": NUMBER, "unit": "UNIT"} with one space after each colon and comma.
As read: {"value": 49, "unit": "mV"}
